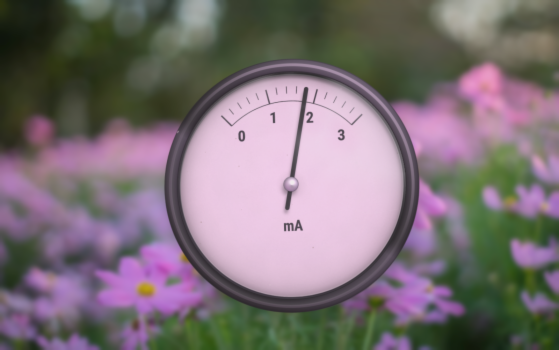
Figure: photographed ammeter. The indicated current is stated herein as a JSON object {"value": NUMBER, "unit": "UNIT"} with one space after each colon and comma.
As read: {"value": 1.8, "unit": "mA"}
